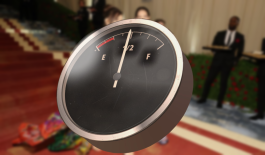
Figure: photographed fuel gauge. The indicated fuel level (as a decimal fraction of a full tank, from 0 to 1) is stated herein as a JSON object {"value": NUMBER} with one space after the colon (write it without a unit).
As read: {"value": 0.5}
